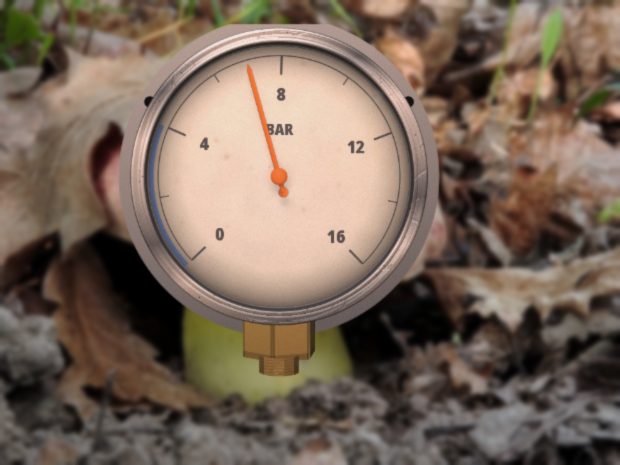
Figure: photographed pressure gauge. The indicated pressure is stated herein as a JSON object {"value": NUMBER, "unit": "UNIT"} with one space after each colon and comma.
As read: {"value": 7, "unit": "bar"}
